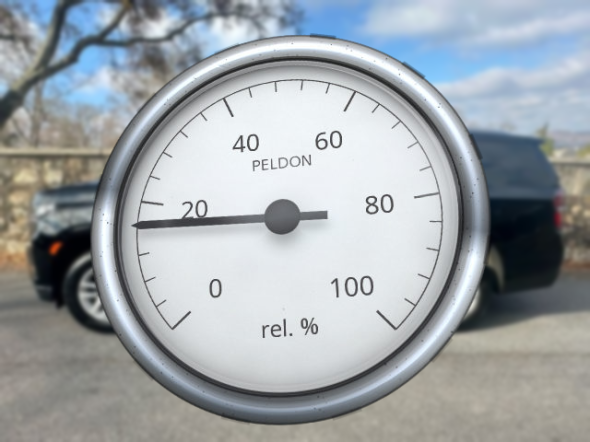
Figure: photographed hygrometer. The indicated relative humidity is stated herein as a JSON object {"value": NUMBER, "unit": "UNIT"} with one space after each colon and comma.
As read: {"value": 16, "unit": "%"}
